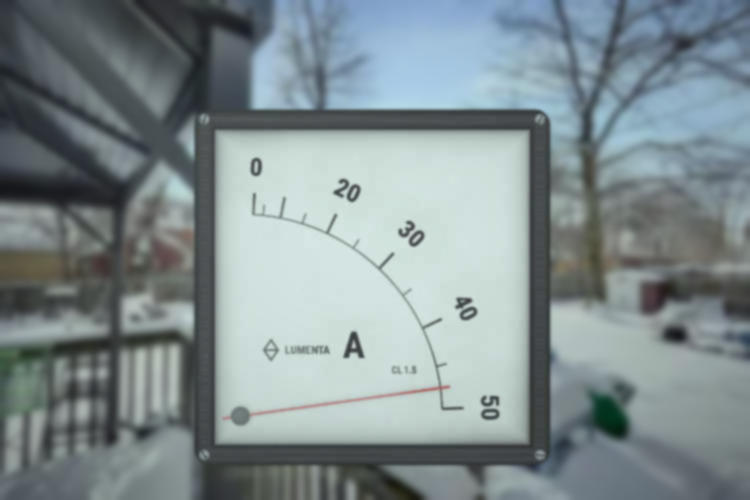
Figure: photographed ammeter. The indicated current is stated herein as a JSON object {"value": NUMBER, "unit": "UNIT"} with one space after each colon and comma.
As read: {"value": 47.5, "unit": "A"}
